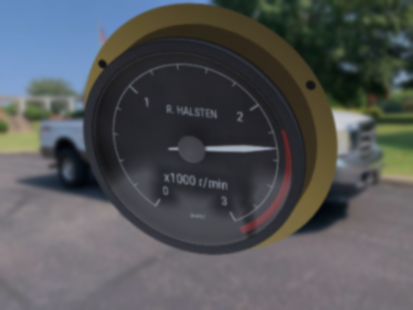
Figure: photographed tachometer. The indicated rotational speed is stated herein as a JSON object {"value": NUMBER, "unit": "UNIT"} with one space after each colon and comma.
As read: {"value": 2300, "unit": "rpm"}
